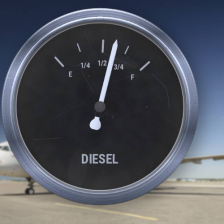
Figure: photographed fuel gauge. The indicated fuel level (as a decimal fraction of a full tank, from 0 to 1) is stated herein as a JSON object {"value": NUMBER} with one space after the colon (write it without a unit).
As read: {"value": 0.625}
